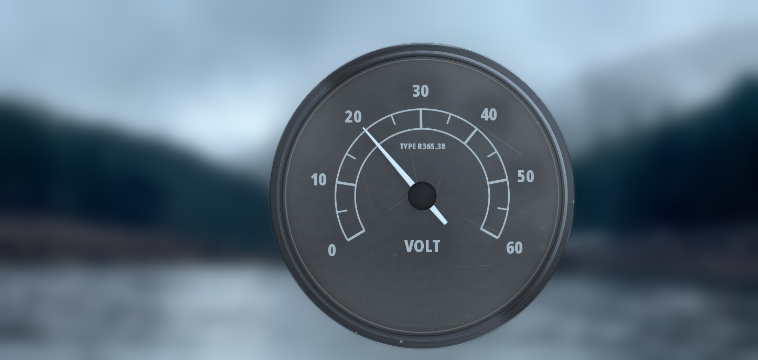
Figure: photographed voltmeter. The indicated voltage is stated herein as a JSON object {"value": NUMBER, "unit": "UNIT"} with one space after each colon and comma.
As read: {"value": 20, "unit": "V"}
